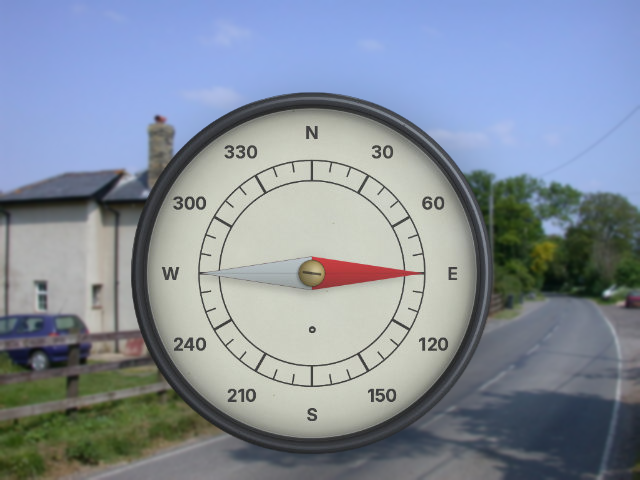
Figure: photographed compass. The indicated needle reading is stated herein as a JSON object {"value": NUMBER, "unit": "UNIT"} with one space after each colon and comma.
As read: {"value": 90, "unit": "°"}
